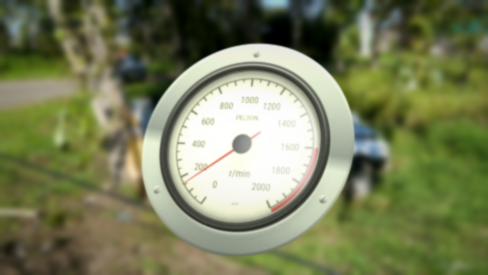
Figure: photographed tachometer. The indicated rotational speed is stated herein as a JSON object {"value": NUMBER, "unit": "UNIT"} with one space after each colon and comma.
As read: {"value": 150, "unit": "rpm"}
